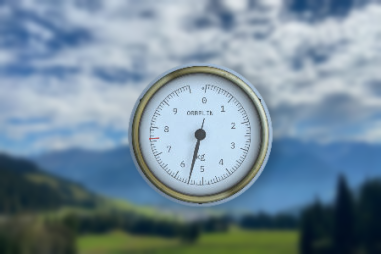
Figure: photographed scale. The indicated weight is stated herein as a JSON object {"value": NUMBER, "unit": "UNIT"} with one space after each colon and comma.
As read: {"value": 5.5, "unit": "kg"}
